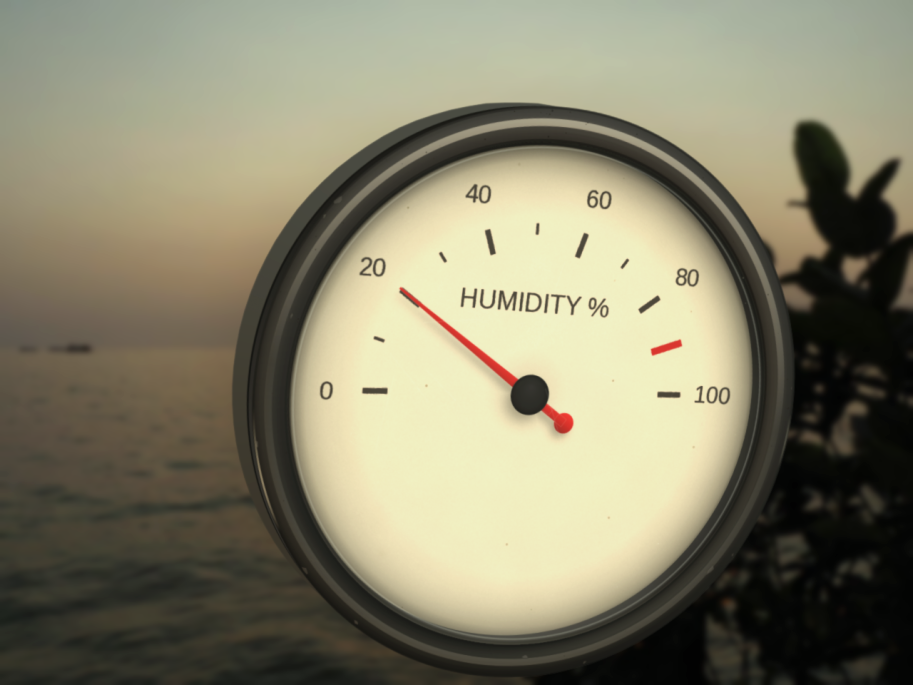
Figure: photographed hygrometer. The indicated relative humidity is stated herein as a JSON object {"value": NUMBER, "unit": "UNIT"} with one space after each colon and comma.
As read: {"value": 20, "unit": "%"}
